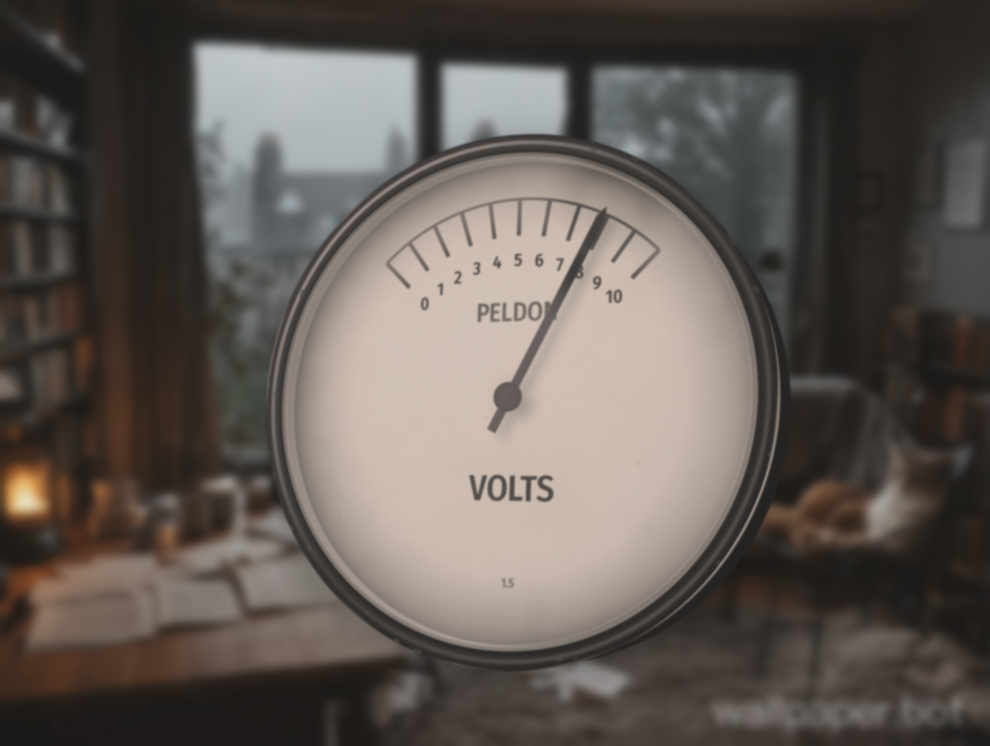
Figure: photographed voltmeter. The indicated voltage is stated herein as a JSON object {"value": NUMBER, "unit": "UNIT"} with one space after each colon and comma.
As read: {"value": 8, "unit": "V"}
